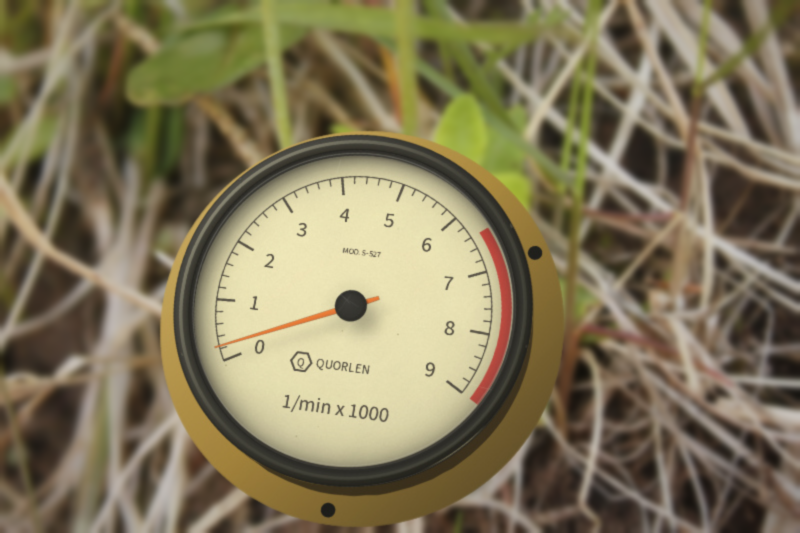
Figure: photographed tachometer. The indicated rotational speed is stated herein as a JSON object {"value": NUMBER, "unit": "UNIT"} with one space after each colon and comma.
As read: {"value": 200, "unit": "rpm"}
